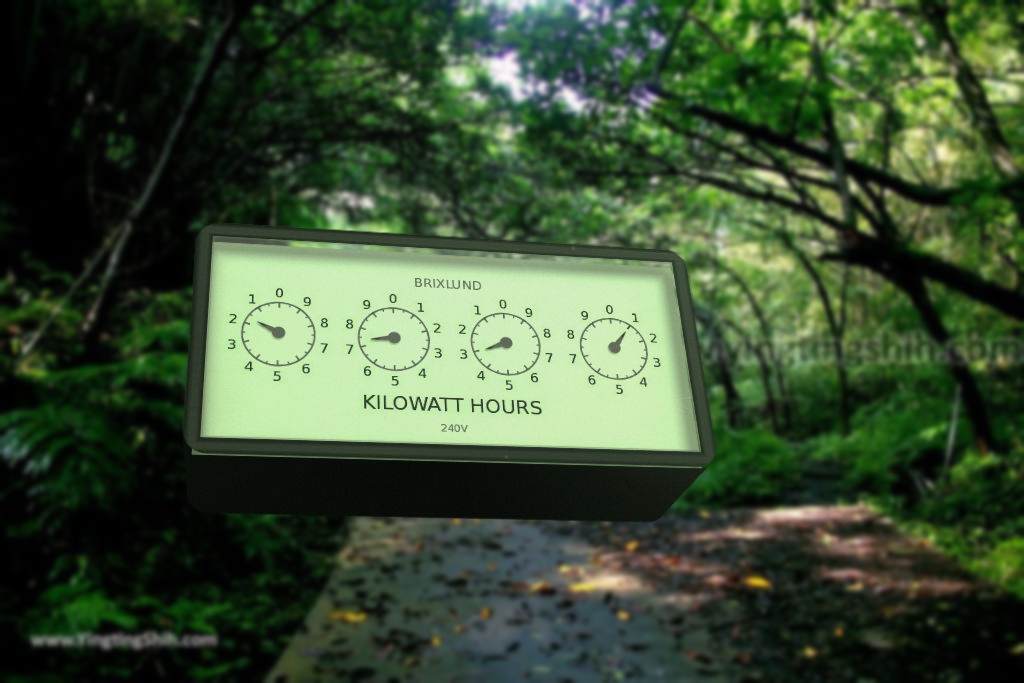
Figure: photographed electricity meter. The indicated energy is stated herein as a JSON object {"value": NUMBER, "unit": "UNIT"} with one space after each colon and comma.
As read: {"value": 1731, "unit": "kWh"}
